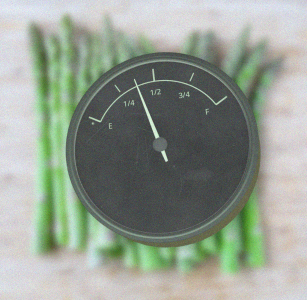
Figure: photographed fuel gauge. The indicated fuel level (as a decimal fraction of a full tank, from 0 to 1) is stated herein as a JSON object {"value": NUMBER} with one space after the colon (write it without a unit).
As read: {"value": 0.375}
